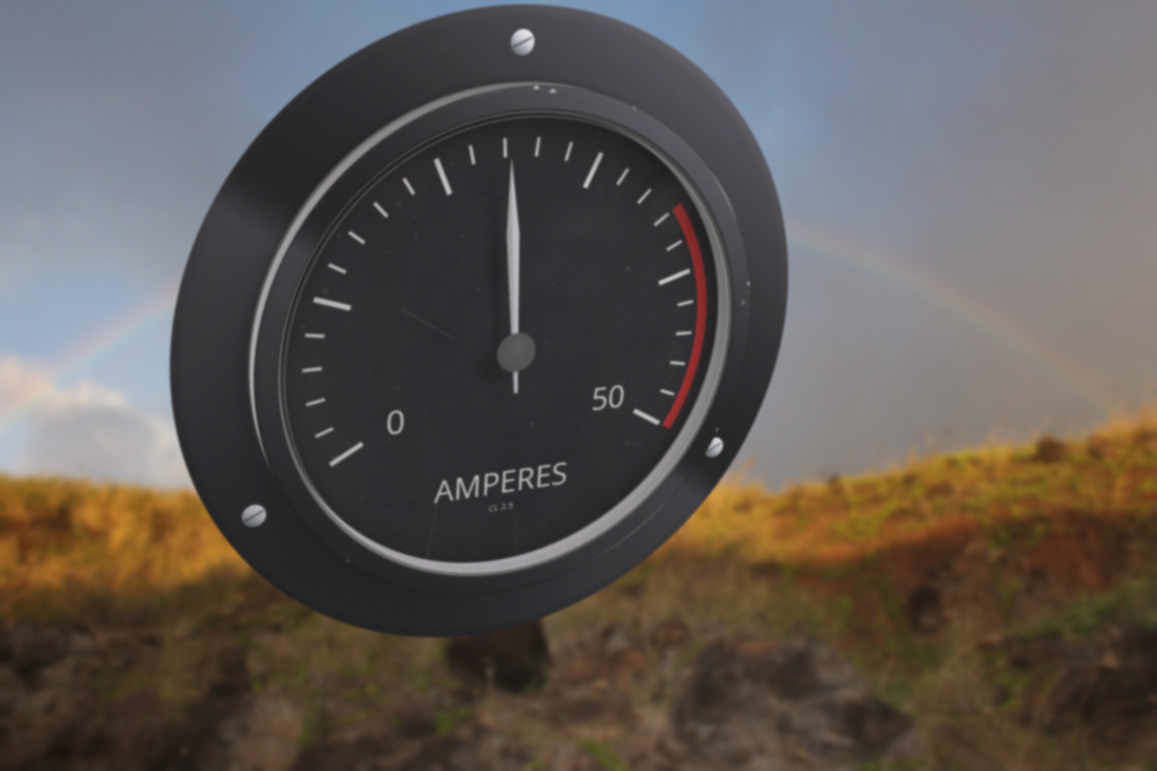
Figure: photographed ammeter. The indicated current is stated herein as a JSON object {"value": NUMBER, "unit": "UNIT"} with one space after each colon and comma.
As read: {"value": 24, "unit": "A"}
